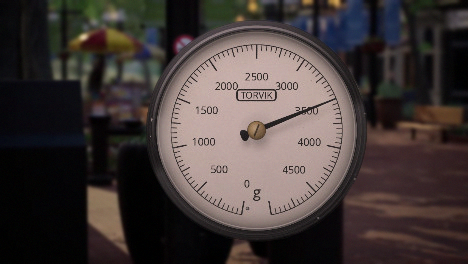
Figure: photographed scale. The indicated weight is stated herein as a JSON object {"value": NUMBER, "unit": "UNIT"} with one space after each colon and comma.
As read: {"value": 3500, "unit": "g"}
